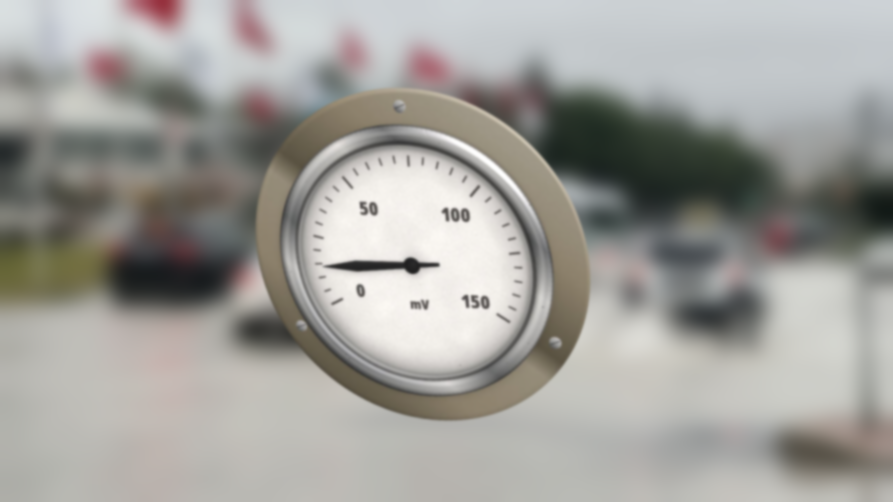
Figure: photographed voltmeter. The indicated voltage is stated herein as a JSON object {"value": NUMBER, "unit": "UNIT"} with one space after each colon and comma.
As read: {"value": 15, "unit": "mV"}
